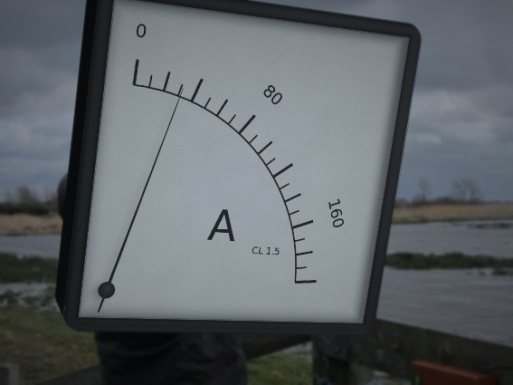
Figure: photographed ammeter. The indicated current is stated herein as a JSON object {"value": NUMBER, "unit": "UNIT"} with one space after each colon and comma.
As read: {"value": 30, "unit": "A"}
